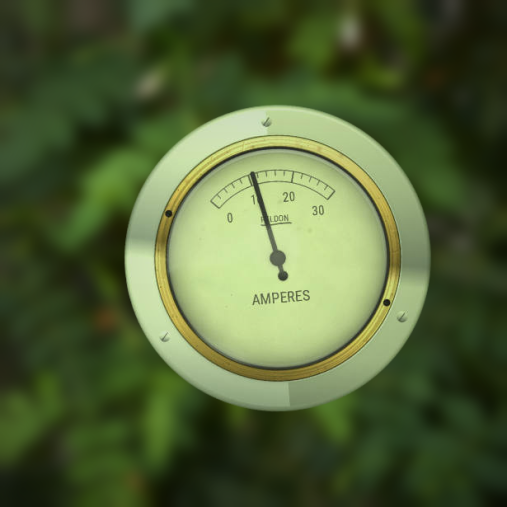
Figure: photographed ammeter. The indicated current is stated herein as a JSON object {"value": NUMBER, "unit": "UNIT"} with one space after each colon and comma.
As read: {"value": 11, "unit": "A"}
